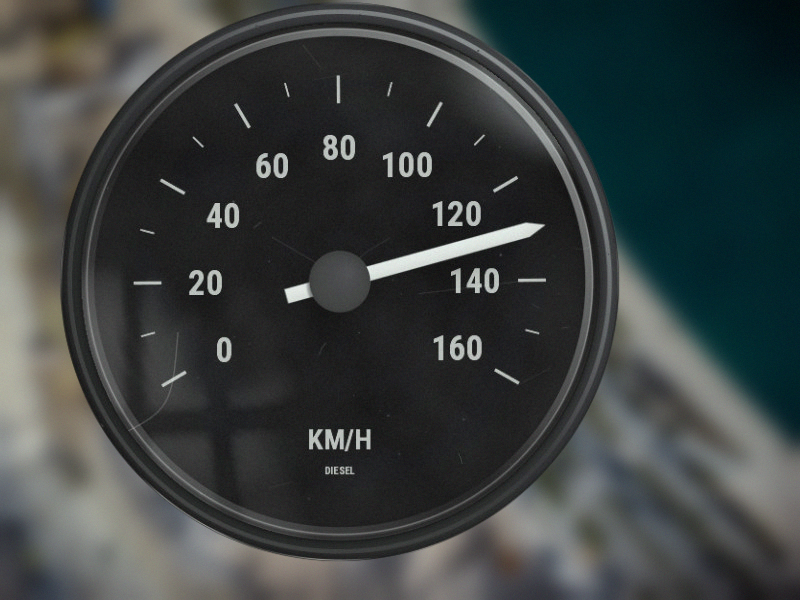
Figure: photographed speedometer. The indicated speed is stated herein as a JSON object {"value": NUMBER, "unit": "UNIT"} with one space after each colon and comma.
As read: {"value": 130, "unit": "km/h"}
